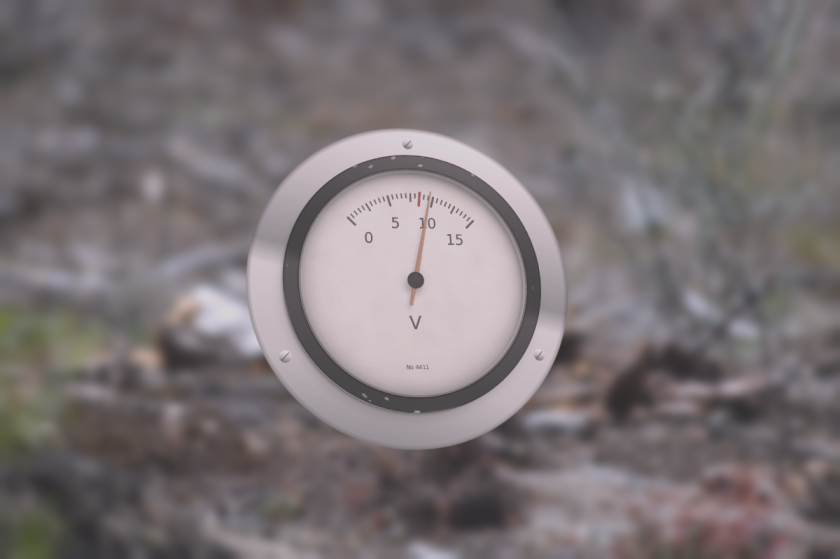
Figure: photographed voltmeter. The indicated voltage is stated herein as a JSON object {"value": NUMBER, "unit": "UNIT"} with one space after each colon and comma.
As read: {"value": 9.5, "unit": "V"}
